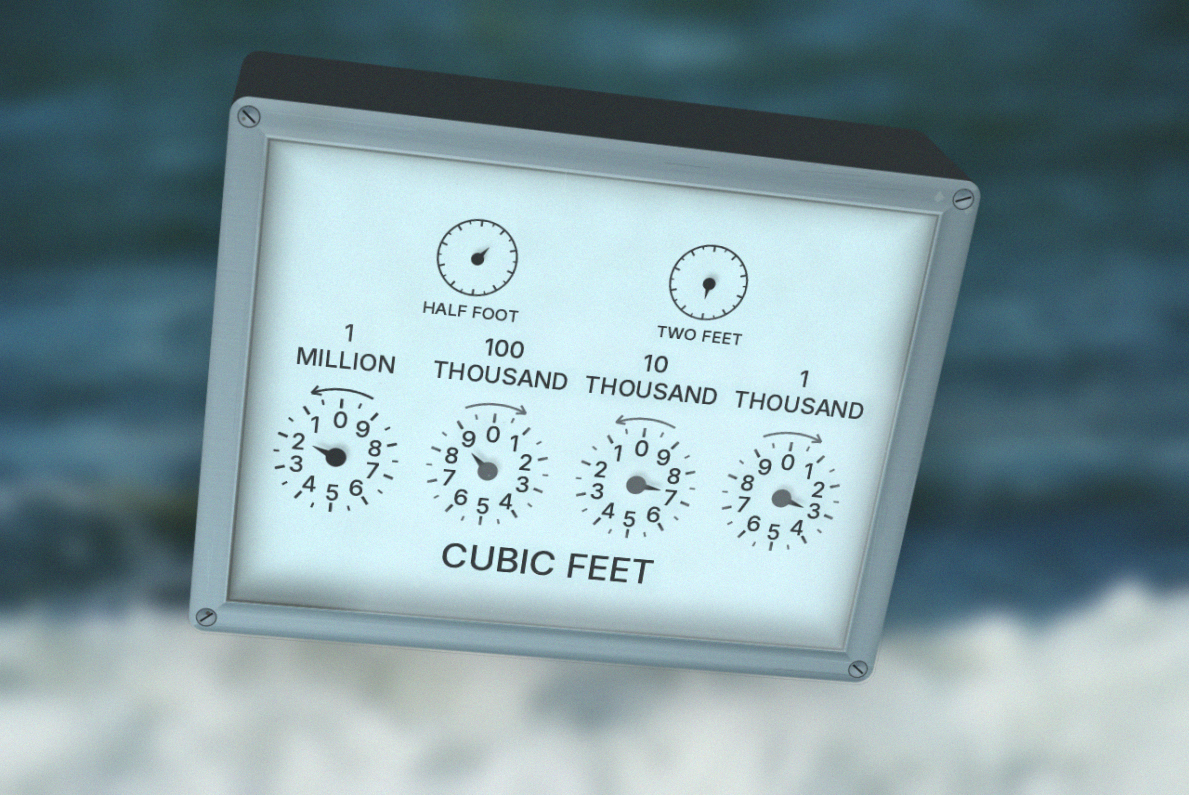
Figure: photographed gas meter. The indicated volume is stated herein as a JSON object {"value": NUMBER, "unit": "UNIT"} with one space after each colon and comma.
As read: {"value": 187300, "unit": "ft³"}
